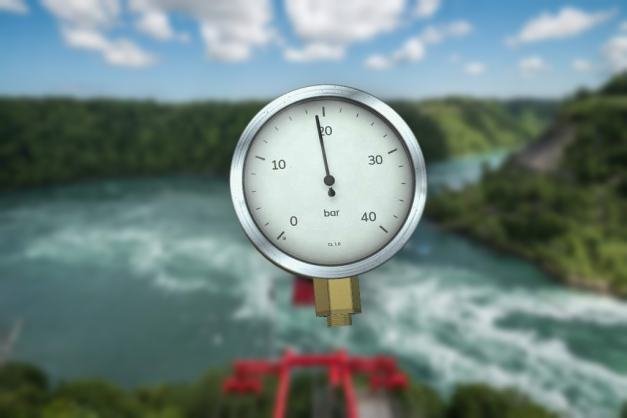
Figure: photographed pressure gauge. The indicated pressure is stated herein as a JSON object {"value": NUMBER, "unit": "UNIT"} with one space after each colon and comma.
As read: {"value": 19, "unit": "bar"}
